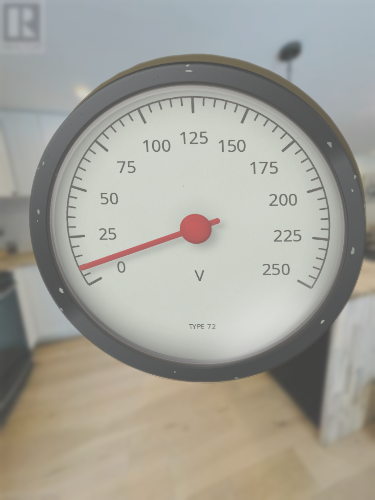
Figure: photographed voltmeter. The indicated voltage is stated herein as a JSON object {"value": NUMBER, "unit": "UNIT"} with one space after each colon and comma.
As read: {"value": 10, "unit": "V"}
